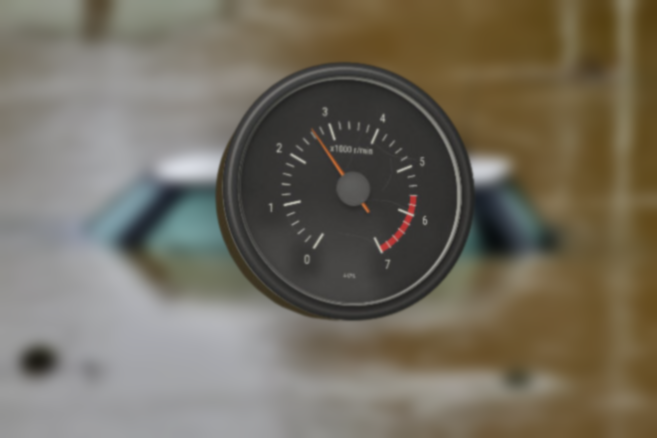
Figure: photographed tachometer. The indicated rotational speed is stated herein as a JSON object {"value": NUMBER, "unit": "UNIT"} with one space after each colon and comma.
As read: {"value": 2600, "unit": "rpm"}
